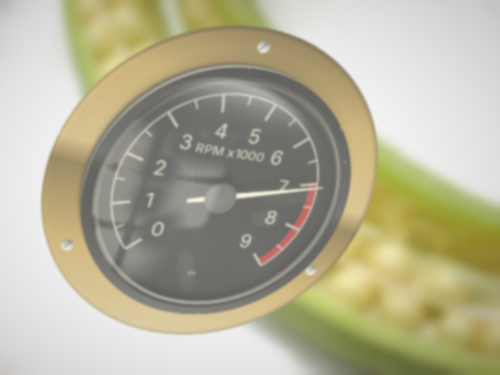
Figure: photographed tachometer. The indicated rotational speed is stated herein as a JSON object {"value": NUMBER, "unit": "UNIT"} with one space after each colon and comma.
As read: {"value": 7000, "unit": "rpm"}
